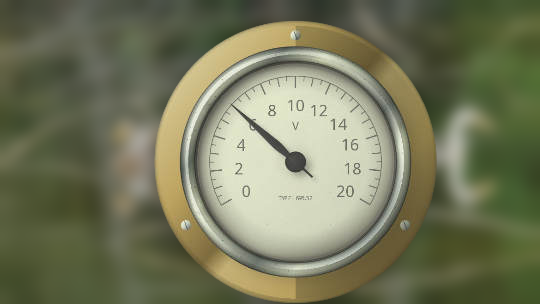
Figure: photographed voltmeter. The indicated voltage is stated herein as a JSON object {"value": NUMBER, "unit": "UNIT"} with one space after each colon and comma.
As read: {"value": 6, "unit": "V"}
